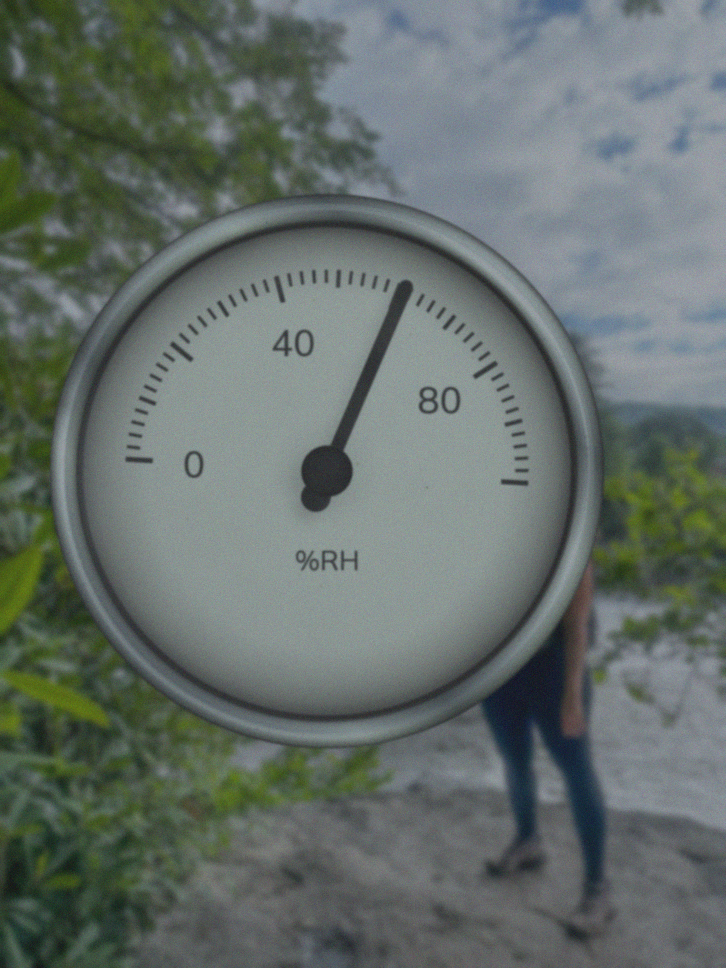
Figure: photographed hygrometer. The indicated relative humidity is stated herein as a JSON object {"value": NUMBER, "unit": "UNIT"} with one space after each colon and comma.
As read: {"value": 61, "unit": "%"}
